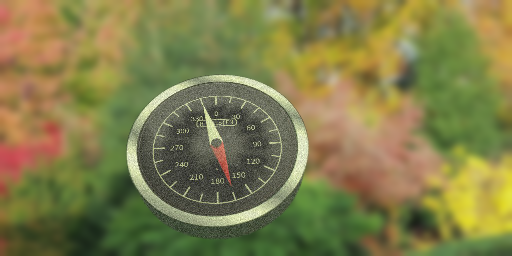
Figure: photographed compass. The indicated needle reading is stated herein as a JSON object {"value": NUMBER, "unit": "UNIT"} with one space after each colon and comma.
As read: {"value": 165, "unit": "°"}
